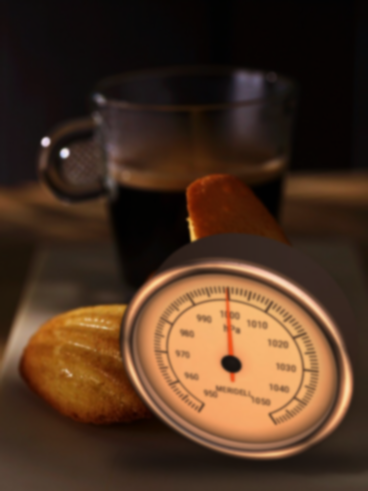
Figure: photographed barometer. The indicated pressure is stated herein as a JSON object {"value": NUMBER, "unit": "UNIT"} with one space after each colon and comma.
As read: {"value": 1000, "unit": "hPa"}
